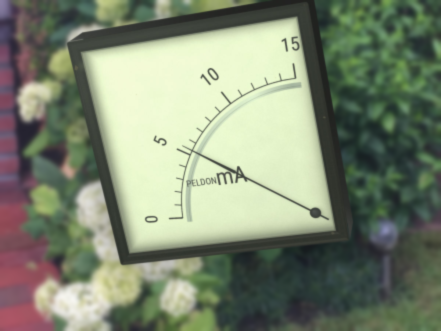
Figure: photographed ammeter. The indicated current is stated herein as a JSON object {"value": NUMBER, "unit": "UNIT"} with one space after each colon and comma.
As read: {"value": 5.5, "unit": "mA"}
